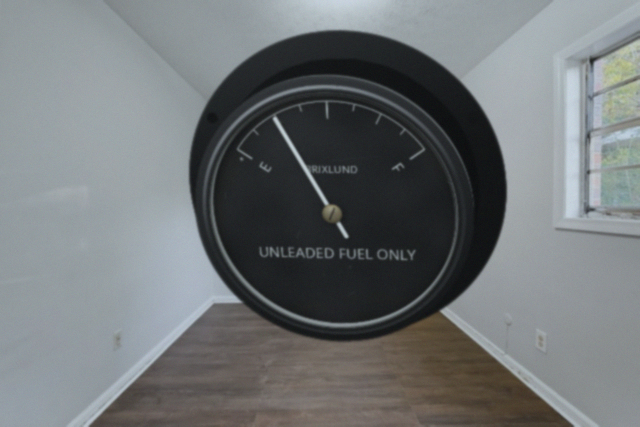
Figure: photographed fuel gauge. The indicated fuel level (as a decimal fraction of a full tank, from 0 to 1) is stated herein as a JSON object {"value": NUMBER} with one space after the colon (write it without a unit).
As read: {"value": 0.25}
